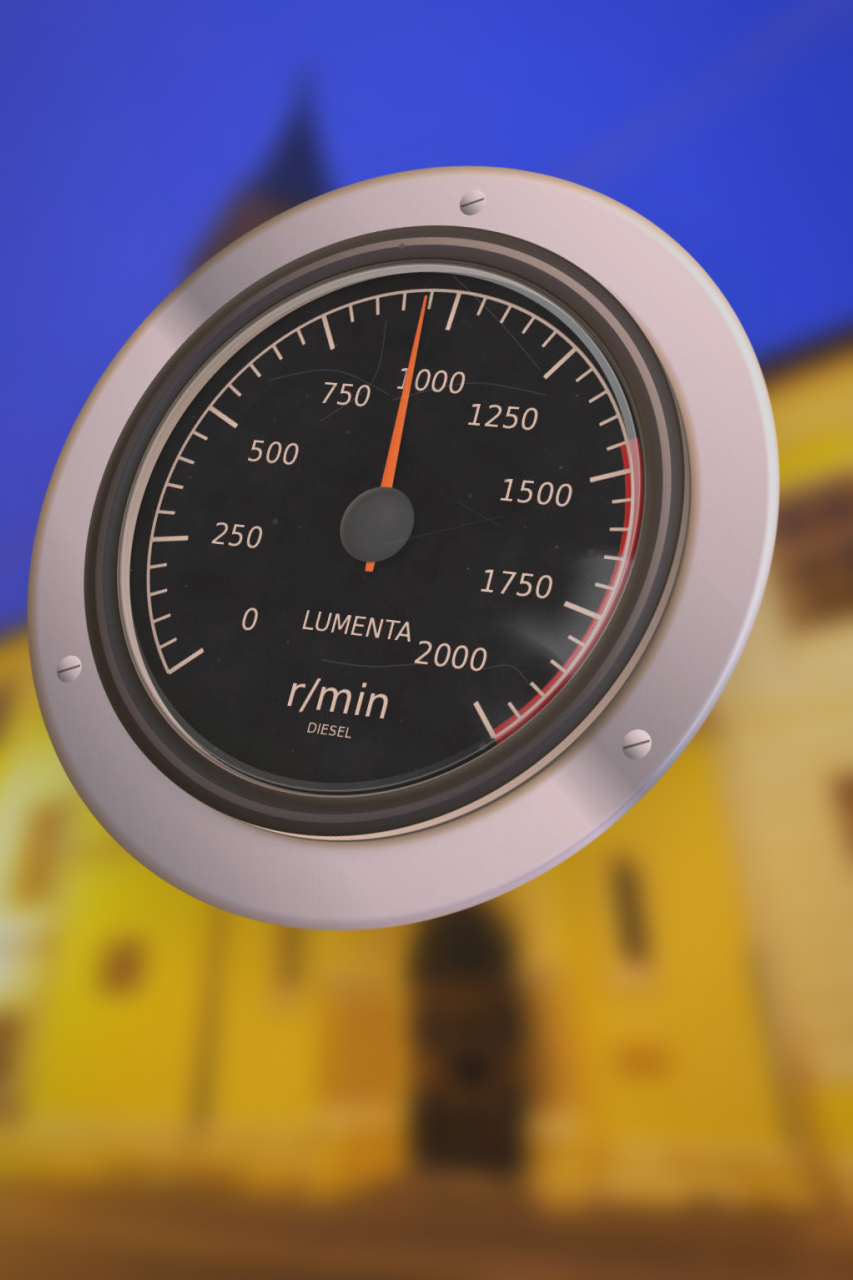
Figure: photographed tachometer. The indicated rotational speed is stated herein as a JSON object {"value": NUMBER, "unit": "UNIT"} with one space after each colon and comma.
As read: {"value": 950, "unit": "rpm"}
